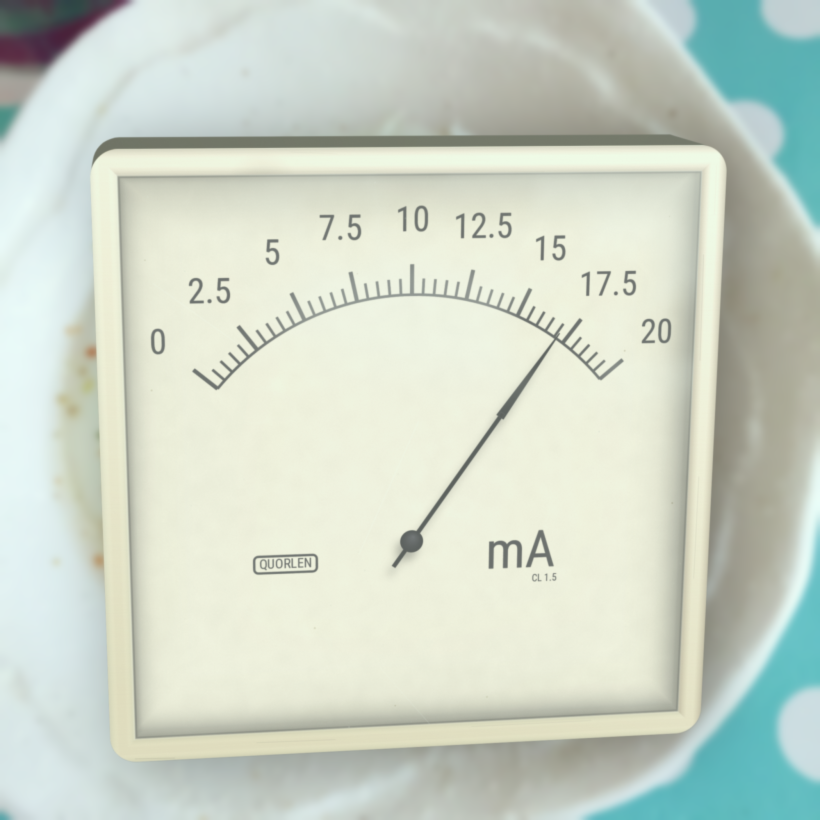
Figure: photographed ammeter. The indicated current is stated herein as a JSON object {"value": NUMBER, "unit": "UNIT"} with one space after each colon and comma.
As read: {"value": 17, "unit": "mA"}
